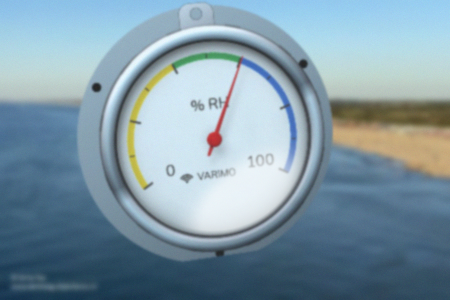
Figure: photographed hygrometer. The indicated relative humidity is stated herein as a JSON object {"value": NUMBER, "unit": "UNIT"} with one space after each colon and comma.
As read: {"value": 60, "unit": "%"}
